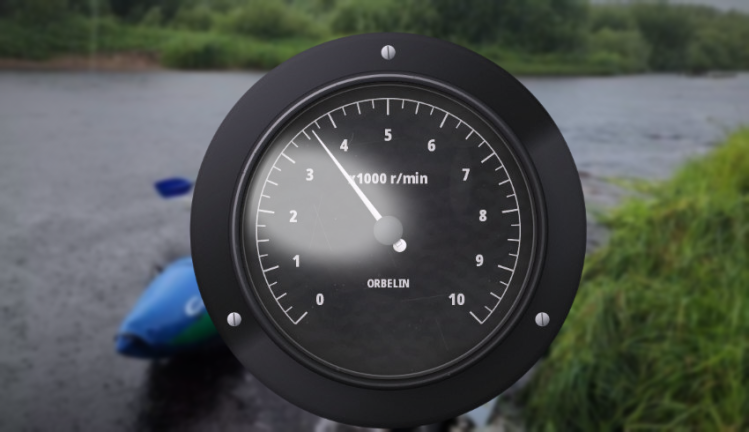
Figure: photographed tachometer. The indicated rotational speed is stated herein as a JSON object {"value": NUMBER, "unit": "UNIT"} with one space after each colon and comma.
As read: {"value": 3625, "unit": "rpm"}
